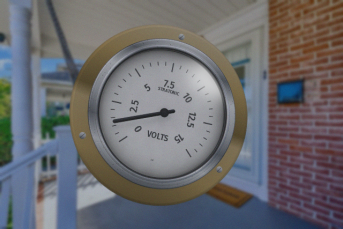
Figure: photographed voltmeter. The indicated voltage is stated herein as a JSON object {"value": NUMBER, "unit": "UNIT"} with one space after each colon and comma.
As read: {"value": 1.25, "unit": "V"}
